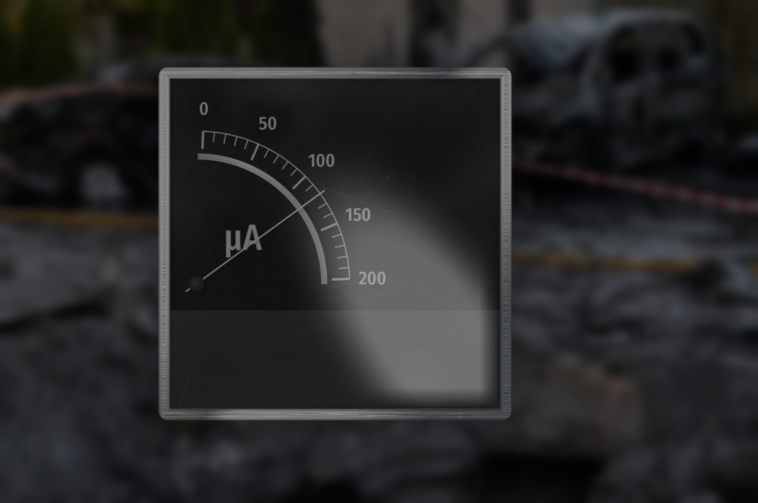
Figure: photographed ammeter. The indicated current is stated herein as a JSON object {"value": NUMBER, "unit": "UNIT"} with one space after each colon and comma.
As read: {"value": 120, "unit": "µA"}
